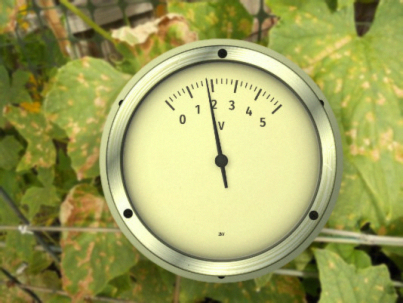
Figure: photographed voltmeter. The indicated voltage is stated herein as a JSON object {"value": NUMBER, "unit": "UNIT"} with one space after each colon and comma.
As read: {"value": 1.8, "unit": "V"}
